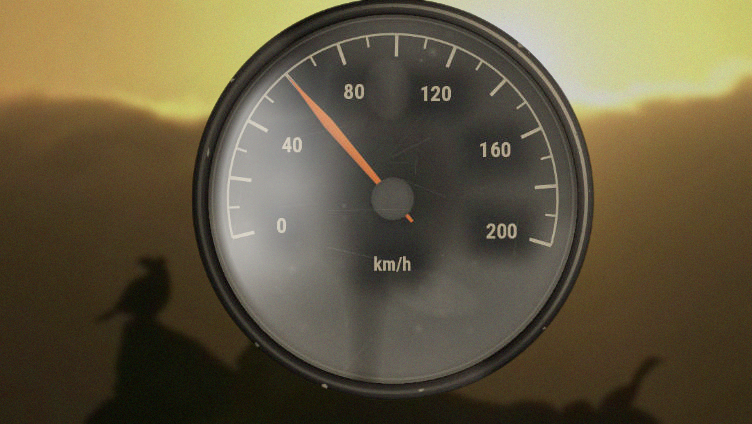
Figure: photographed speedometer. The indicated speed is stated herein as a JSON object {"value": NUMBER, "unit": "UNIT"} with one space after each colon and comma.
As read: {"value": 60, "unit": "km/h"}
